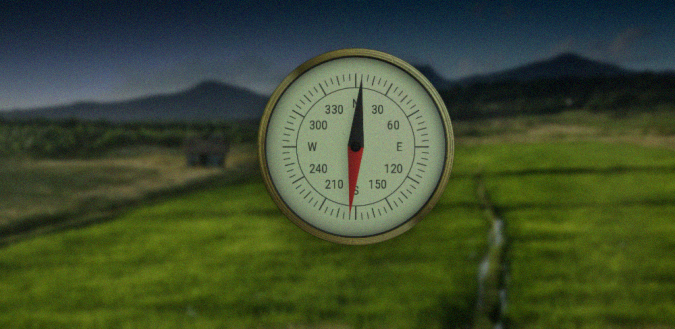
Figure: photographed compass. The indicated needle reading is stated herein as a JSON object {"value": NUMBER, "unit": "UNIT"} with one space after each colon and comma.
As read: {"value": 185, "unit": "°"}
